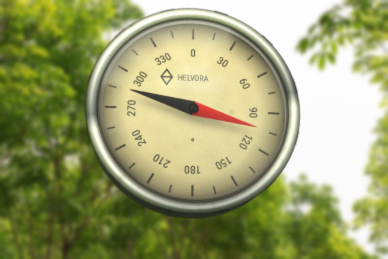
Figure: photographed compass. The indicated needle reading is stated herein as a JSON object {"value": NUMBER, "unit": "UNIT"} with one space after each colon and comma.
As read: {"value": 105, "unit": "°"}
